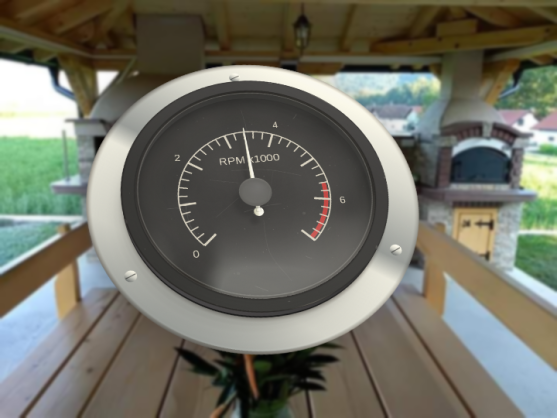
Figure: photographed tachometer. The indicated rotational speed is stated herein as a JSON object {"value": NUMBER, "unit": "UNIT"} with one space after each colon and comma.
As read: {"value": 3400, "unit": "rpm"}
